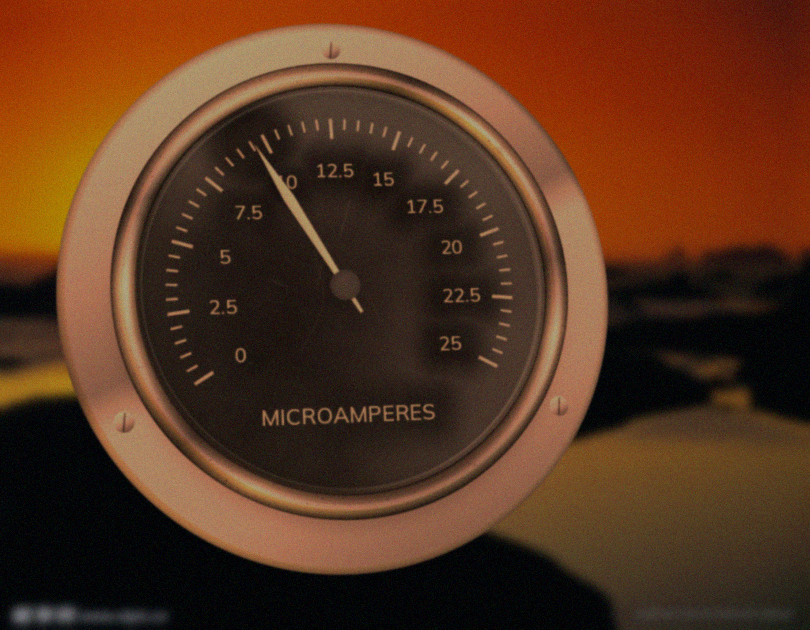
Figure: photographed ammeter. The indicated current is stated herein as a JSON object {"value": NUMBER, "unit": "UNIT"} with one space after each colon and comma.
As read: {"value": 9.5, "unit": "µA"}
